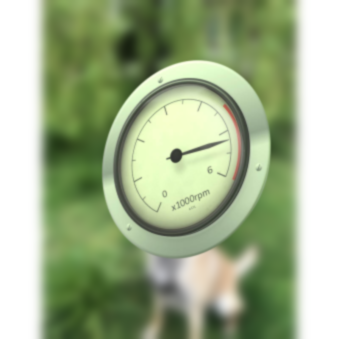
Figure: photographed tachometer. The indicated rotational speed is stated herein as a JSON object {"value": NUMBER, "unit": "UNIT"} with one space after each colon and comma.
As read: {"value": 5250, "unit": "rpm"}
